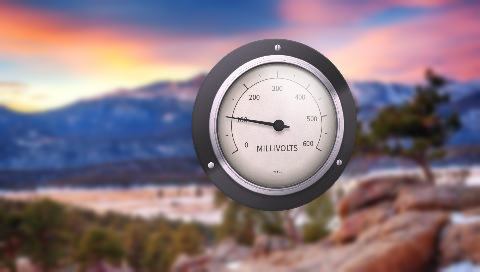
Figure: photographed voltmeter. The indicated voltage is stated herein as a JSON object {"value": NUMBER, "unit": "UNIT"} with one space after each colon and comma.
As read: {"value": 100, "unit": "mV"}
